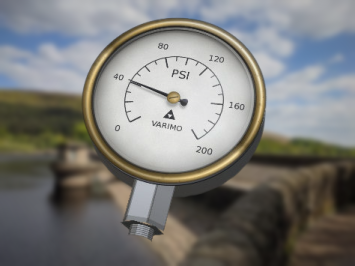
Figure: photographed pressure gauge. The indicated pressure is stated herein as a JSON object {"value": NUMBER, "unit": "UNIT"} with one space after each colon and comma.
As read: {"value": 40, "unit": "psi"}
